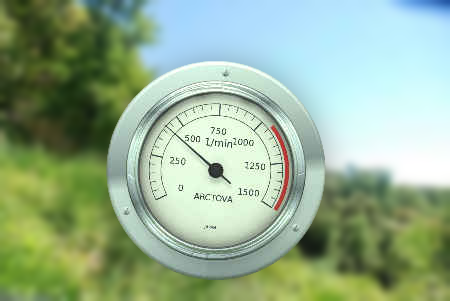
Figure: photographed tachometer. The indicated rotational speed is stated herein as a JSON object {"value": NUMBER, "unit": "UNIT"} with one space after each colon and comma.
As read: {"value": 425, "unit": "rpm"}
